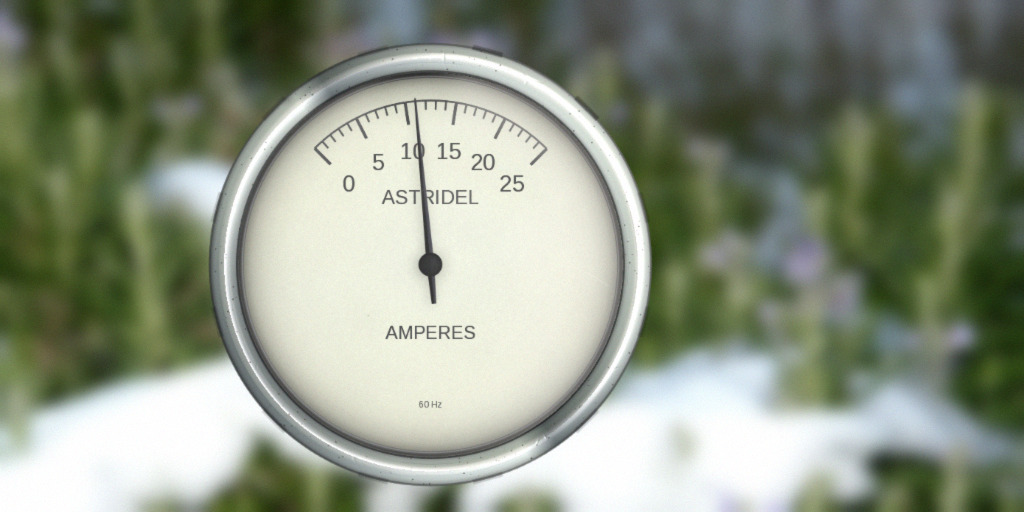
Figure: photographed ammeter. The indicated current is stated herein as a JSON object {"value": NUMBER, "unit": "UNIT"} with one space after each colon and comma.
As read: {"value": 11, "unit": "A"}
